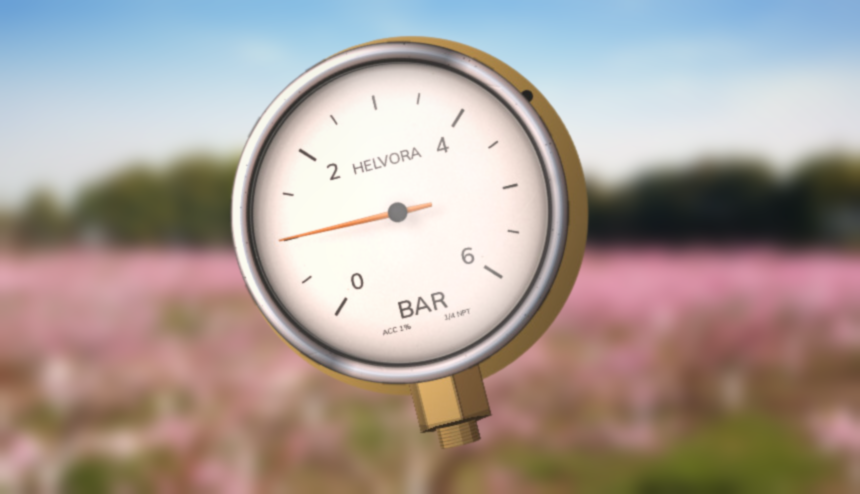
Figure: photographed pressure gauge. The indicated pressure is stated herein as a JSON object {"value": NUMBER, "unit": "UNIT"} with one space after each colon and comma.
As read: {"value": 1, "unit": "bar"}
